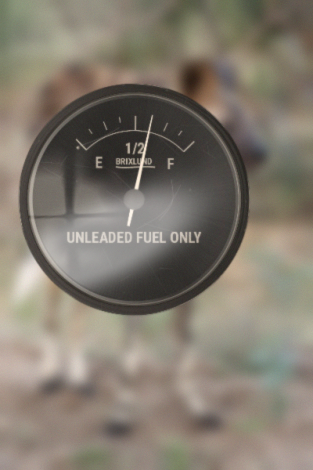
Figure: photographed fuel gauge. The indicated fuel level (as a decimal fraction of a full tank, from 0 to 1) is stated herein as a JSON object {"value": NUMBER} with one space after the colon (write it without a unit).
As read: {"value": 0.625}
